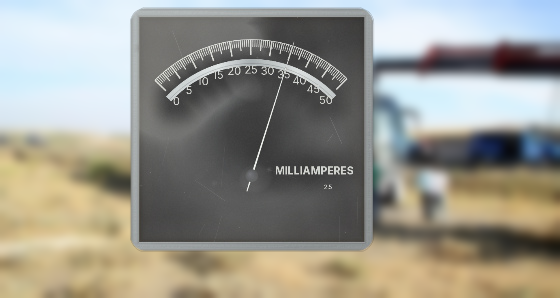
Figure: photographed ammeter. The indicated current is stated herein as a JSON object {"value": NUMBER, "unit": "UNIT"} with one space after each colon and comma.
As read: {"value": 35, "unit": "mA"}
